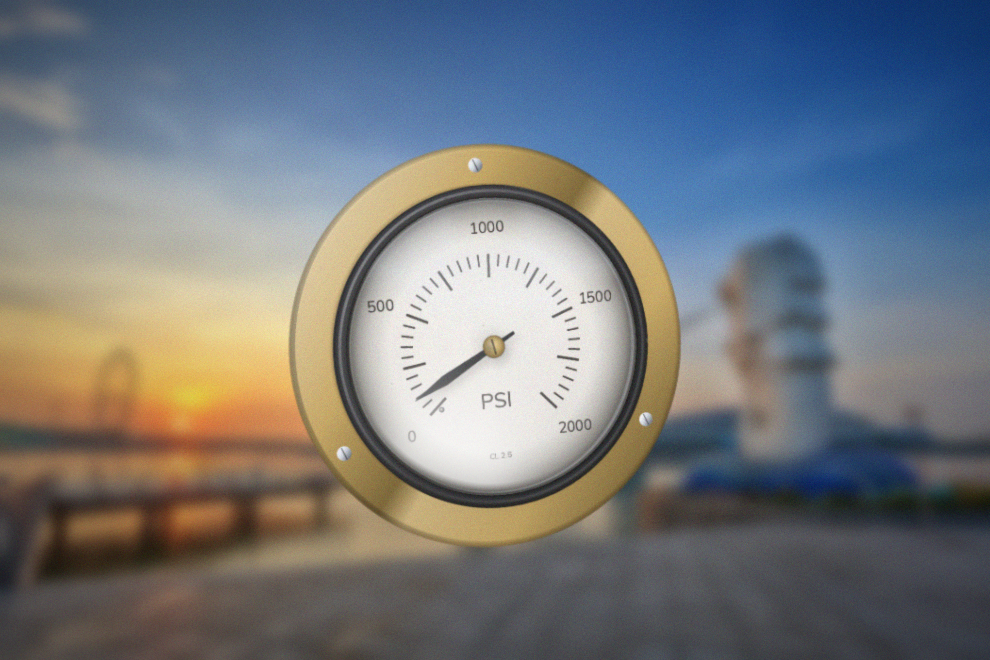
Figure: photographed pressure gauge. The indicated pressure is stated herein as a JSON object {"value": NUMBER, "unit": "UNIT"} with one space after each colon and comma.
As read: {"value": 100, "unit": "psi"}
